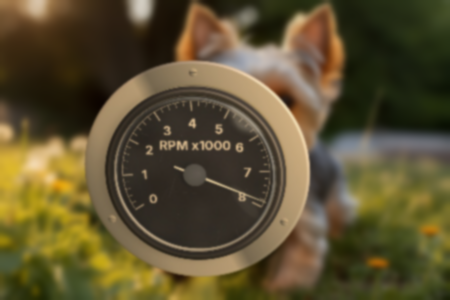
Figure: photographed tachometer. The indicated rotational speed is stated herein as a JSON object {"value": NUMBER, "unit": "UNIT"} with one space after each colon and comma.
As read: {"value": 7800, "unit": "rpm"}
